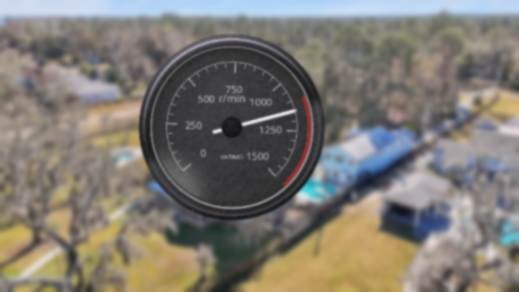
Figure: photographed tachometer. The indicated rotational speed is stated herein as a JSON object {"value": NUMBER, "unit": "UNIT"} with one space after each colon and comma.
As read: {"value": 1150, "unit": "rpm"}
